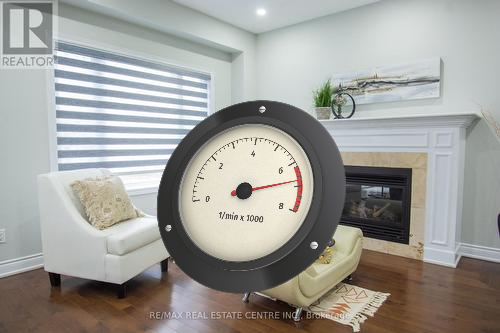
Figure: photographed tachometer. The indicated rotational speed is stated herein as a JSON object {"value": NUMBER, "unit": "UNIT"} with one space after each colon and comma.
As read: {"value": 6800, "unit": "rpm"}
